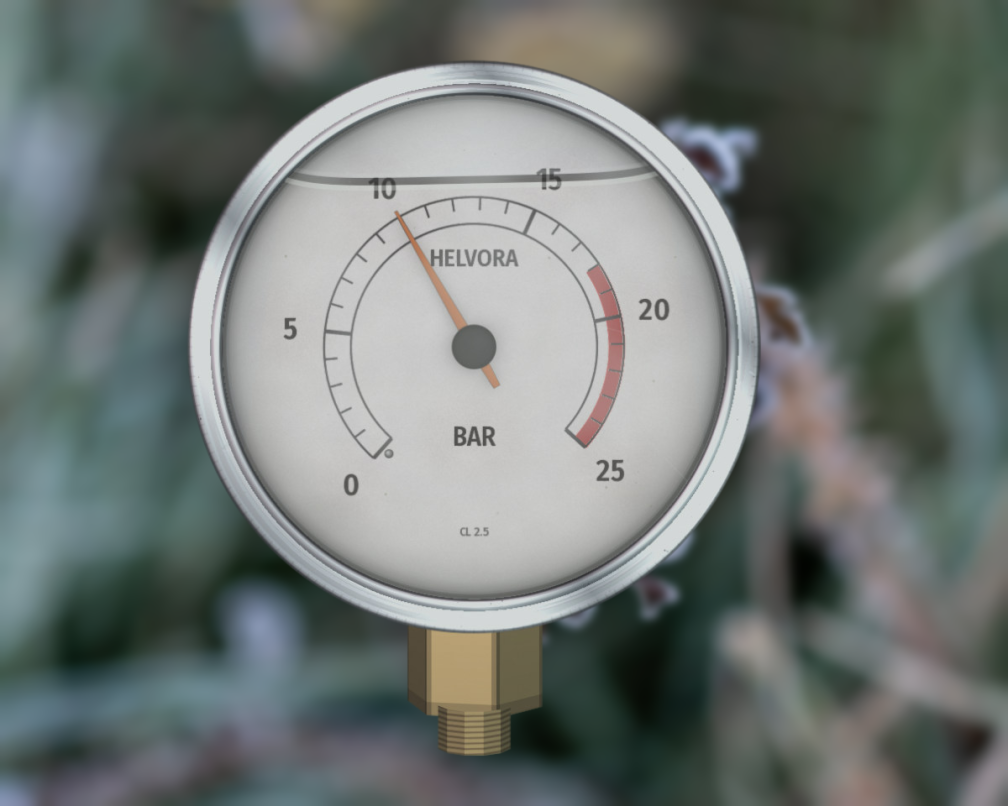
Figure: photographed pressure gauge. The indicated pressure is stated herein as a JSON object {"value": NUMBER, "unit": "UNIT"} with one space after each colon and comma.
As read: {"value": 10, "unit": "bar"}
